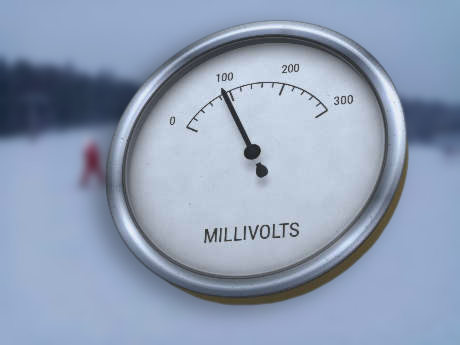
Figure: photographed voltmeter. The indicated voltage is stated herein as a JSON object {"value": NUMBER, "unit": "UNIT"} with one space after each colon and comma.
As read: {"value": 90, "unit": "mV"}
